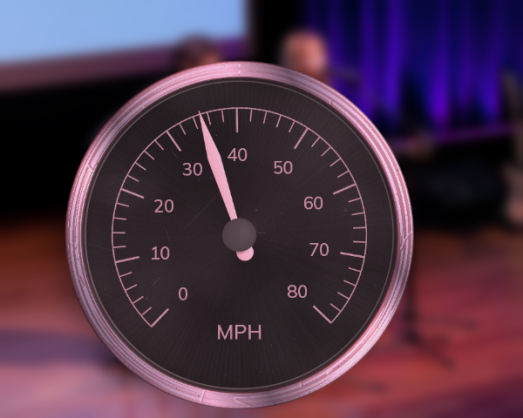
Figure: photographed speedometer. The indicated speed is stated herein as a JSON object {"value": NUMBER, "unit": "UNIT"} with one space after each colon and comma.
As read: {"value": 35, "unit": "mph"}
